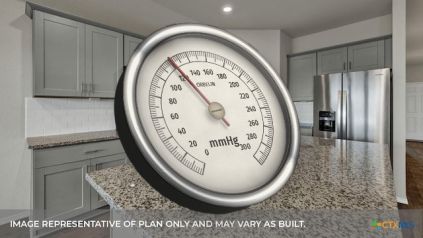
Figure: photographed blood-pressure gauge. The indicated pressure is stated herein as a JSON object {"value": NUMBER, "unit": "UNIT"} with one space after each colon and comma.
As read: {"value": 120, "unit": "mmHg"}
